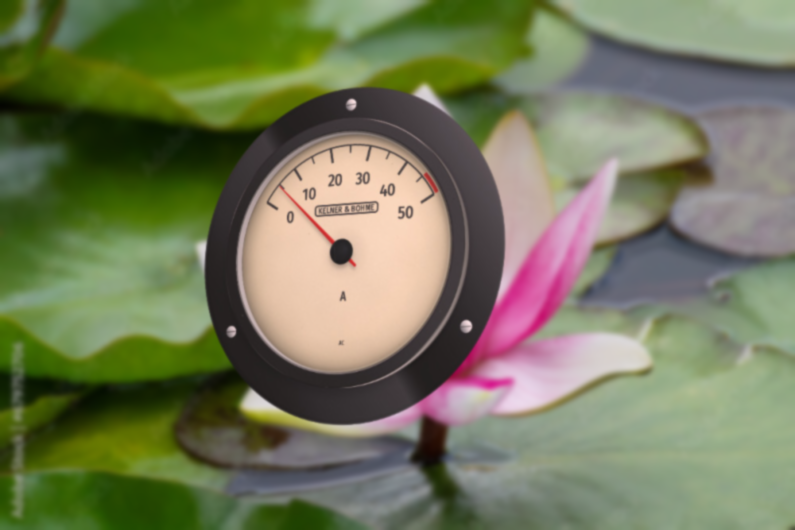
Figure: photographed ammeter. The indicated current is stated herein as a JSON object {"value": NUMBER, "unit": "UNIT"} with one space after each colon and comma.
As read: {"value": 5, "unit": "A"}
